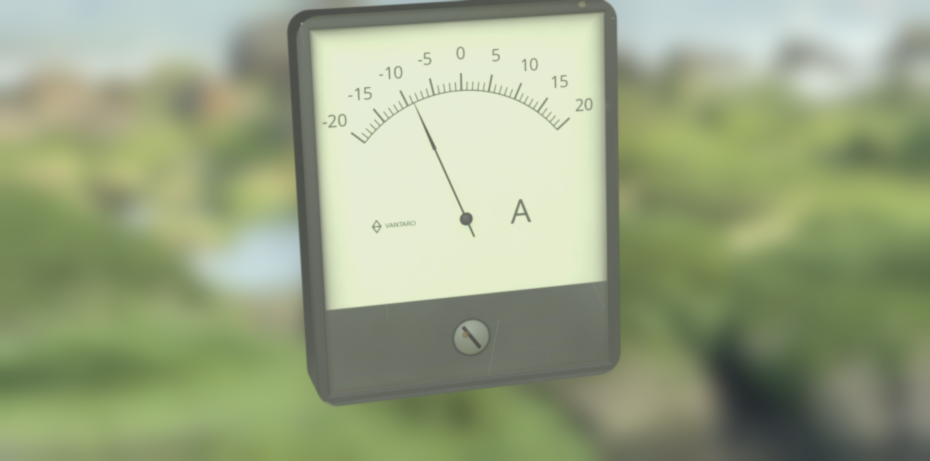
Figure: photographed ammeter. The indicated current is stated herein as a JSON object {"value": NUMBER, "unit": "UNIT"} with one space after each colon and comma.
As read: {"value": -9, "unit": "A"}
